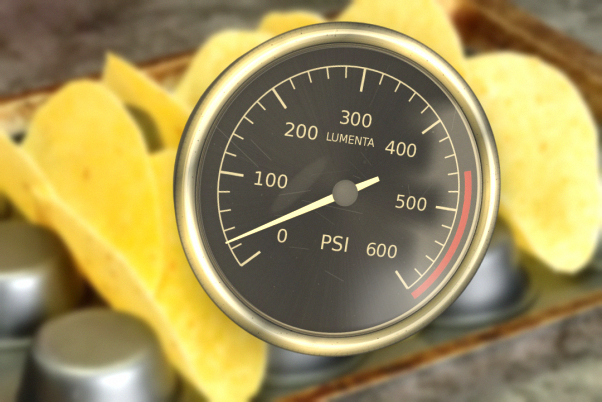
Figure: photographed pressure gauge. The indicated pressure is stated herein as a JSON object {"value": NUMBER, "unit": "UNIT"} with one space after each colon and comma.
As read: {"value": 30, "unit": "psi"}
